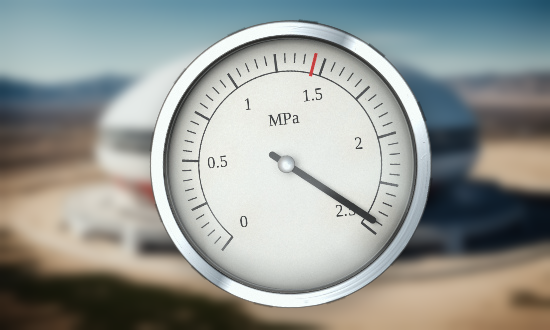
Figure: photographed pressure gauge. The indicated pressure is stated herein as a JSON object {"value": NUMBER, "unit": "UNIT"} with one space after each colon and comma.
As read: {"value": 2.45, "unit": "MPa"}
